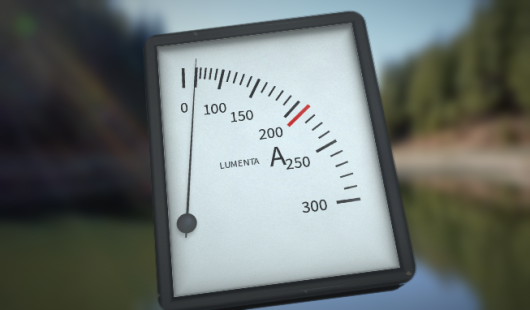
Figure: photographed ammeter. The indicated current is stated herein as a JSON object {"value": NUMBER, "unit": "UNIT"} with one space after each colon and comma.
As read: {"value": 50, "unit": "A"}
